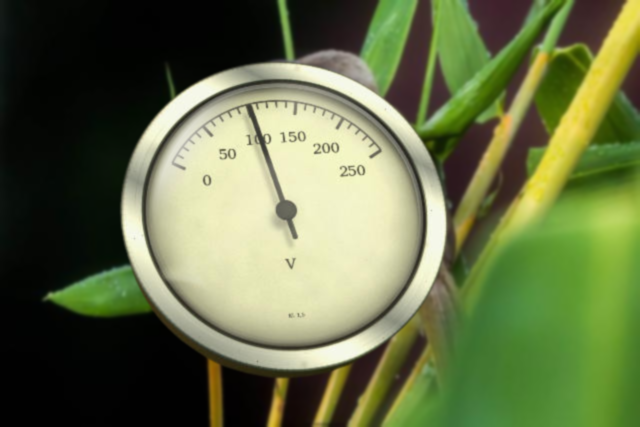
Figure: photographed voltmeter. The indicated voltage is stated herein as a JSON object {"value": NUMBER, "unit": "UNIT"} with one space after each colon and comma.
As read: {"value": 100, "unit": "V"}
